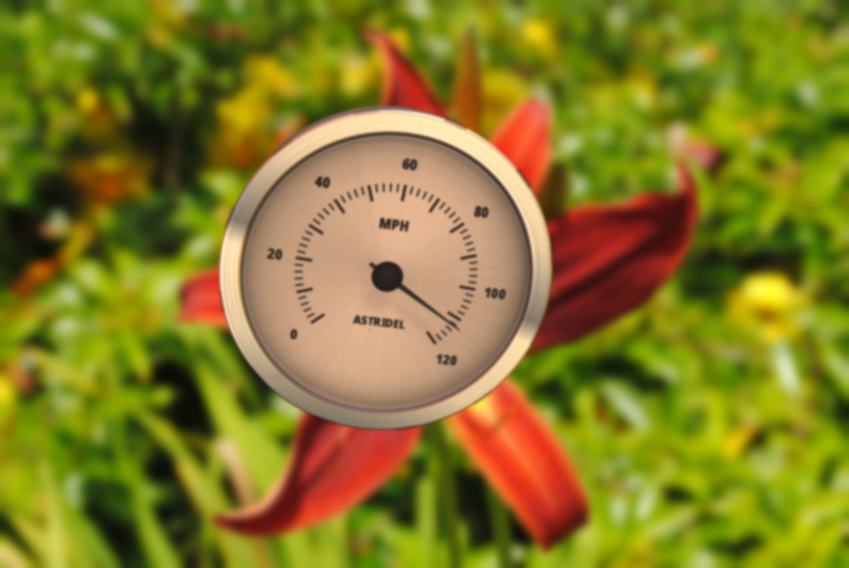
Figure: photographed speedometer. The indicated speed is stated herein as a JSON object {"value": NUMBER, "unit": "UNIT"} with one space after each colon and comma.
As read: {"value": 112, "unit": "mph"}
